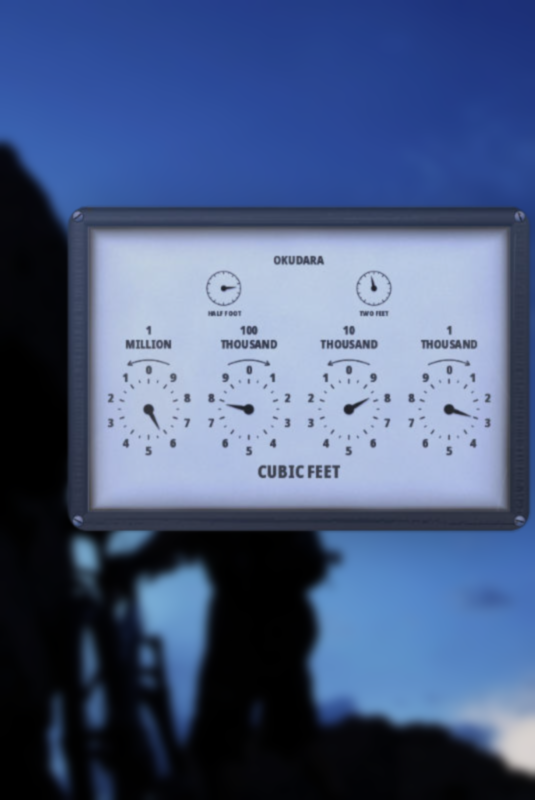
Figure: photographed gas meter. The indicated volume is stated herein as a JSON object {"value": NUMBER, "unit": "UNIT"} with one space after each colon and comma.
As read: {"value": 578300, "unit": "ft³"}
